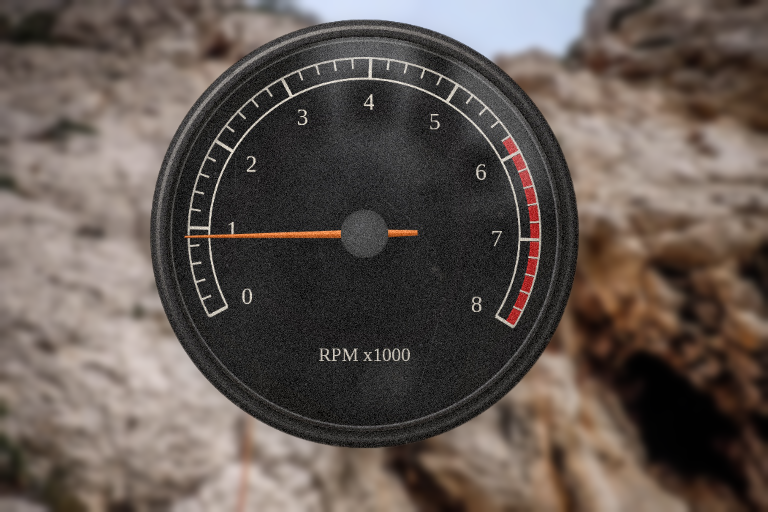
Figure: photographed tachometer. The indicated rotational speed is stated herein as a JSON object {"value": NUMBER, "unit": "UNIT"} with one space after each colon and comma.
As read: {"value": 900, "unit": "rpm"}
